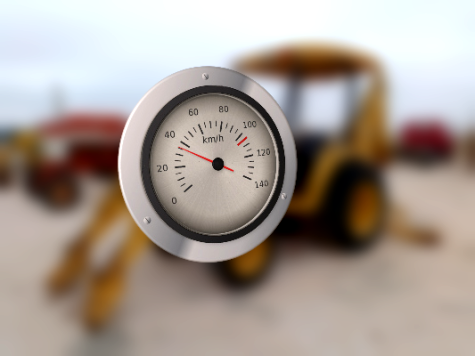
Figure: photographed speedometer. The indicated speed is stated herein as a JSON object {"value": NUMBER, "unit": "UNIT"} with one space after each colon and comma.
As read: {"value": 35, "unit": "km/h"}
